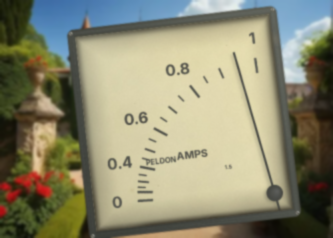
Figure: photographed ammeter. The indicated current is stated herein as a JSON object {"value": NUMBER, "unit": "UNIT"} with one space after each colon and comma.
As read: {"value": 0.95, "unit": "A"}
